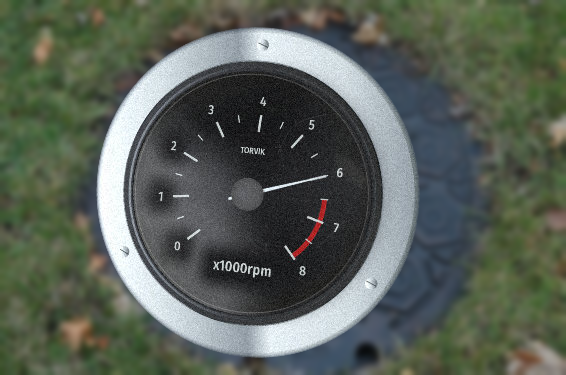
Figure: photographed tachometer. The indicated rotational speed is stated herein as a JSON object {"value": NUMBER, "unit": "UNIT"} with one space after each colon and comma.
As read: {"value": 6000, "unit": "rpm"}
